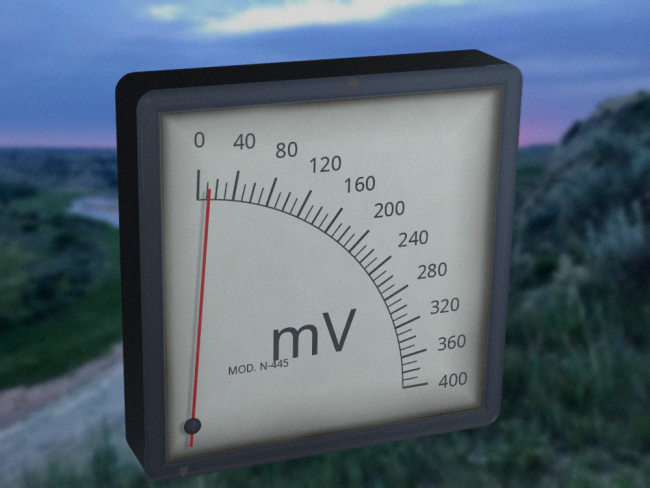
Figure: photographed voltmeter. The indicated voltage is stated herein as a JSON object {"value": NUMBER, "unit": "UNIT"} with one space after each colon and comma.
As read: {"value": 10, "unit": "mV"}
